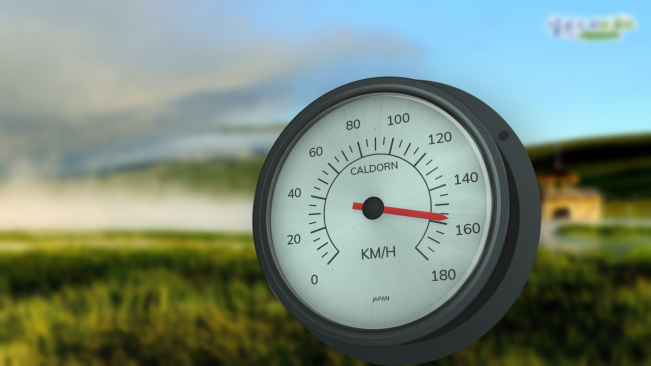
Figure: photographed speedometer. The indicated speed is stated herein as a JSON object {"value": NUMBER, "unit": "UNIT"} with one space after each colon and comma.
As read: {"value": 157.5, "unit": "km/h"}
